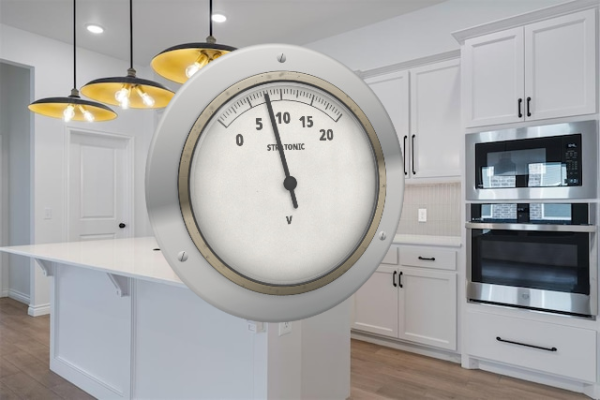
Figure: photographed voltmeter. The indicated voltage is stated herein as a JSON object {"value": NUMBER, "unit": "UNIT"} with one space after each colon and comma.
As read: {"value": 7.5, "unit": "V"}
